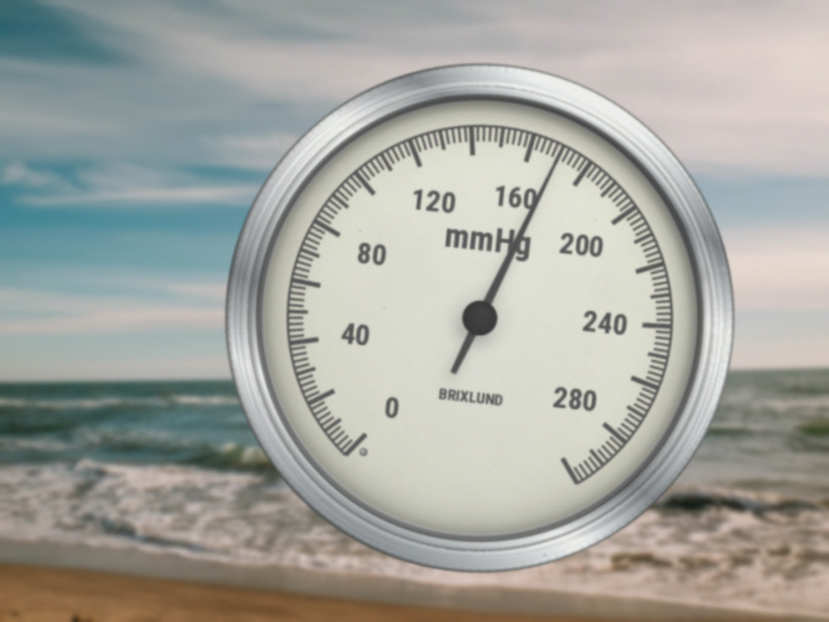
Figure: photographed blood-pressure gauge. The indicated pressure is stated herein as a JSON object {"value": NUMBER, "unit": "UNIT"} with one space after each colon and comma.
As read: {"value": 170, "unit": "mmHg"}
